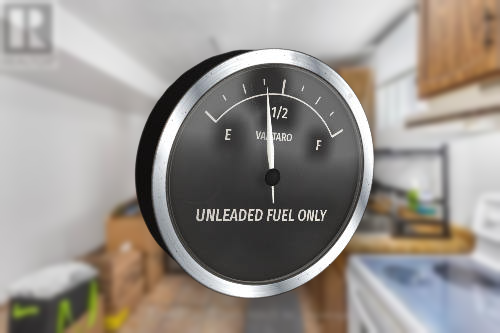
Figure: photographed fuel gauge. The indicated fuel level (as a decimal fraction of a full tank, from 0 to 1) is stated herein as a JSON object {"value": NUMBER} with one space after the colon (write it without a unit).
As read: {"value": 0.375}
